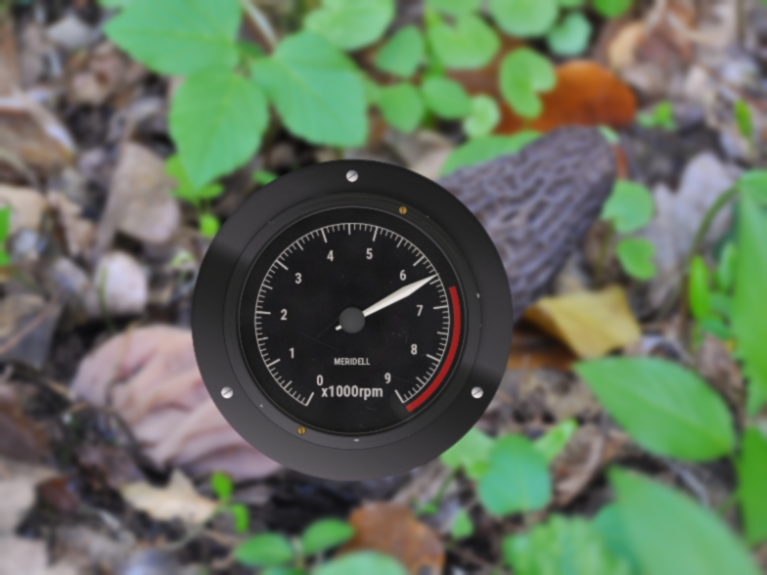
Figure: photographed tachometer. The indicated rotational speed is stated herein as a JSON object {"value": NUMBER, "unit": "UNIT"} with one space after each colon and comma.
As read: {"value": 6400, "unit": "rpm"}
